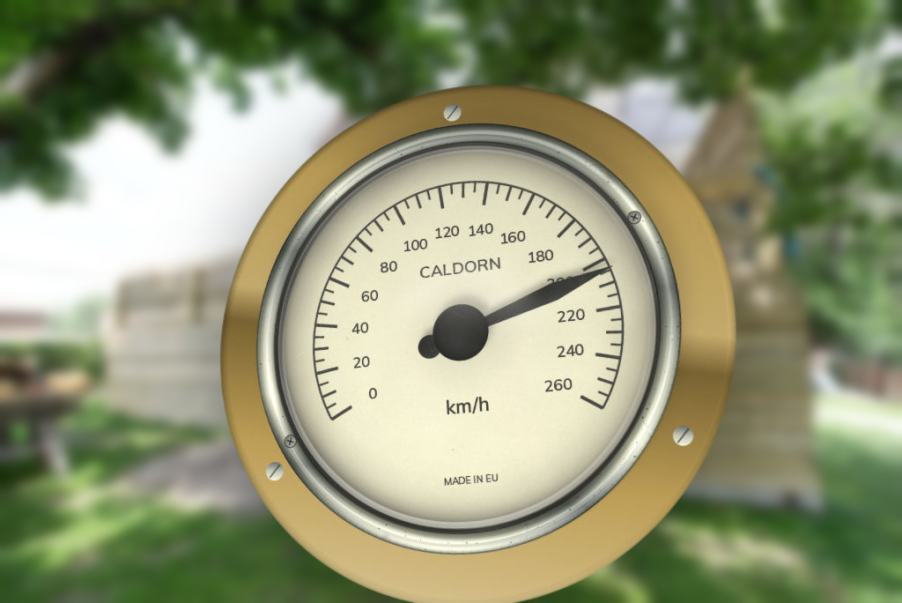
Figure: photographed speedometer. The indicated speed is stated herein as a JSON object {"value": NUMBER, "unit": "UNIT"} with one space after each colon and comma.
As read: {"value": 205, "unit": "km/h"}
